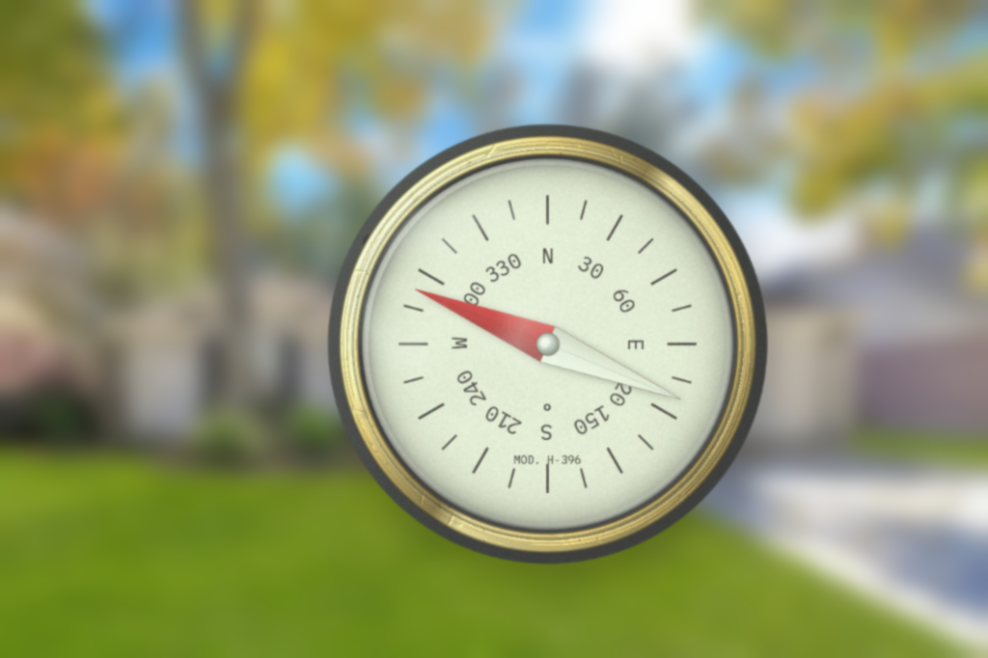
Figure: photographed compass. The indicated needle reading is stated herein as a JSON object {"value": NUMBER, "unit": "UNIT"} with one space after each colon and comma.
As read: {"value": 292.5, "unit": "°"}
